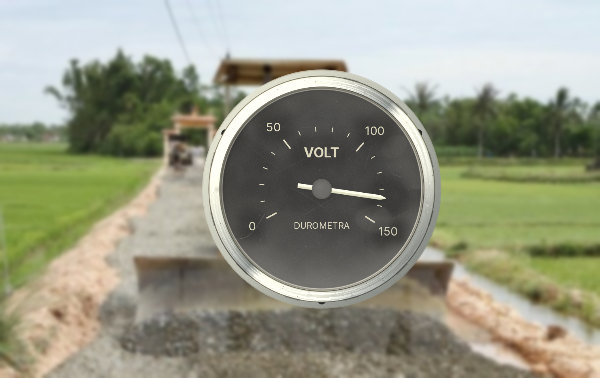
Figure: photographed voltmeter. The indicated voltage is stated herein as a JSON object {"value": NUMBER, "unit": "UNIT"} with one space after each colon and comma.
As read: {"value": 135, "unit": "V"}
